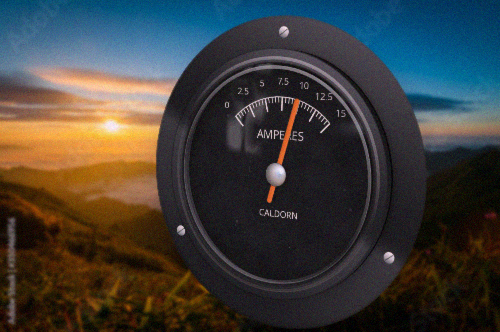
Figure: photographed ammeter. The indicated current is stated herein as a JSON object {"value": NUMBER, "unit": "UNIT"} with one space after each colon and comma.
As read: {"value": 10, "unit": "A"}
